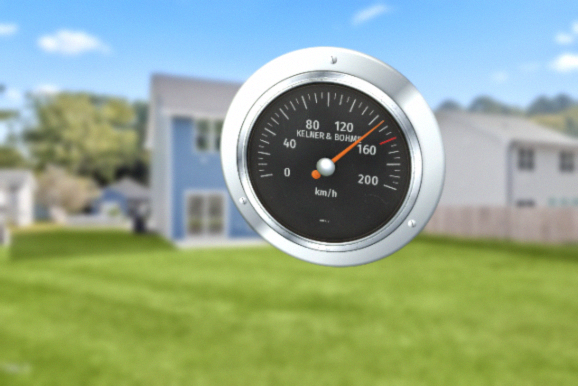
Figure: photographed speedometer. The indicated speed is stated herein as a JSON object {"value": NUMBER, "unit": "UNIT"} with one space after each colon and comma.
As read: {"value": 145, "unit": "km/h"}
